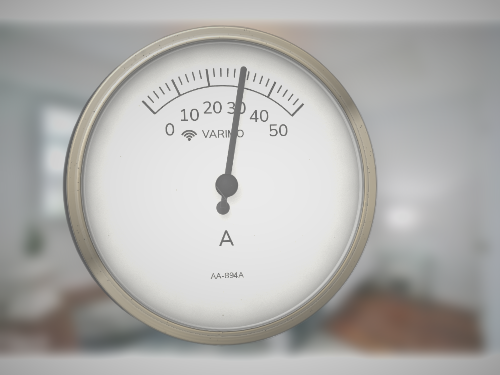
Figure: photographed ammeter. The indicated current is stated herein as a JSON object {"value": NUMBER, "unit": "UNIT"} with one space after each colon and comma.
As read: {"value": 30, "unit": "A"}
